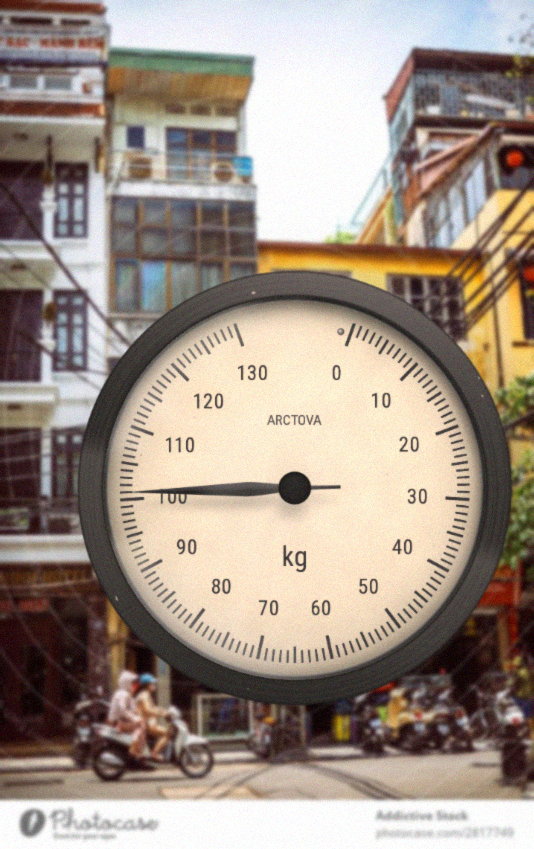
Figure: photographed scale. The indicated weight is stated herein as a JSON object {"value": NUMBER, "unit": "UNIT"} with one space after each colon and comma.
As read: {"value": 101, "unit": "kg"}
